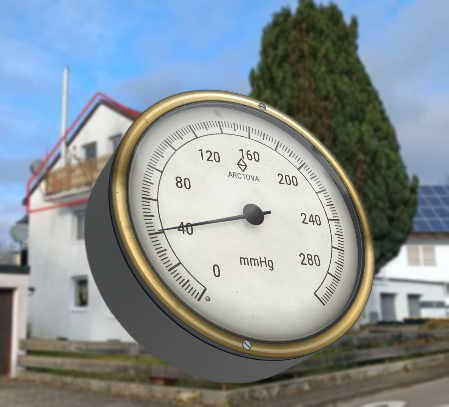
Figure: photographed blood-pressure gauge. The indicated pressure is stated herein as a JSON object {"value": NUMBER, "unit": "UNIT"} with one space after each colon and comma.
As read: {"value": 40, "unit": "mmHg"}
